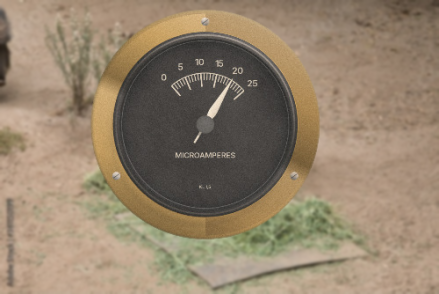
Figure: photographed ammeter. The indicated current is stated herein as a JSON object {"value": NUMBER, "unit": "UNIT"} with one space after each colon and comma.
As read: {"value": 20, "unit": "µA"}
